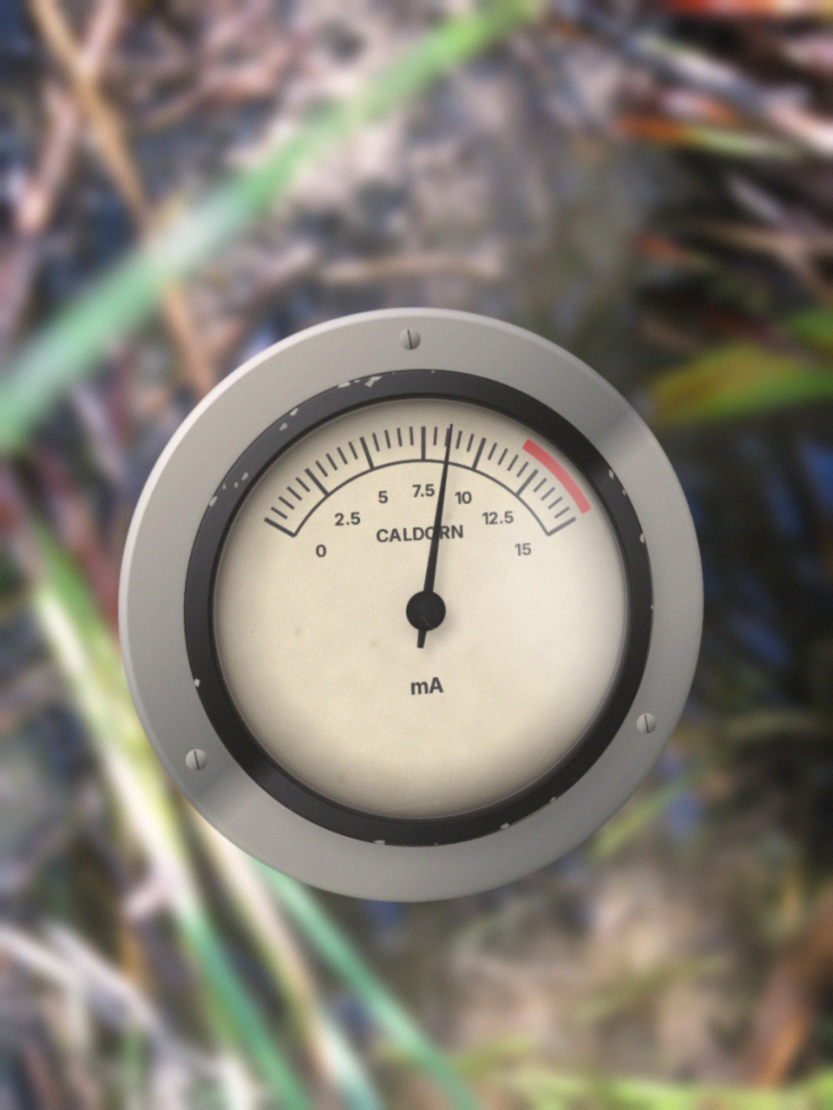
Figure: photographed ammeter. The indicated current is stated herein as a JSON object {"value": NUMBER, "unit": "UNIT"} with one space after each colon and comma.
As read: {"value": 8.5, "unit": "mA"}
